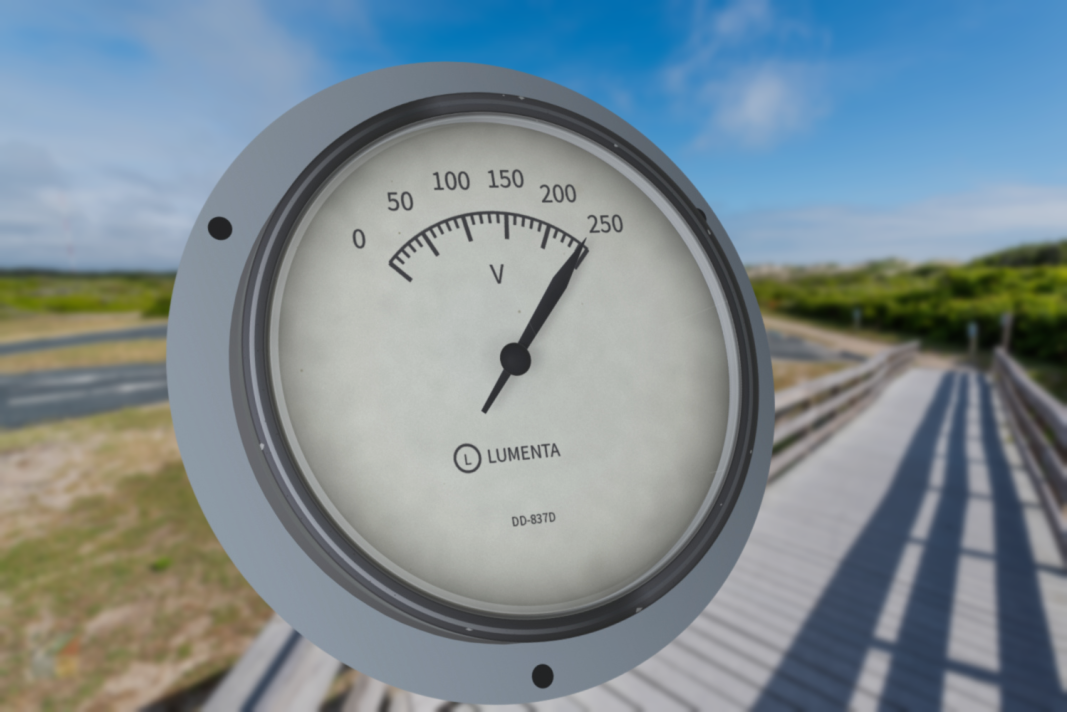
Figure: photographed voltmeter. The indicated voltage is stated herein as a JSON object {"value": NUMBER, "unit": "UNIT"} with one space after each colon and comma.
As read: {"value": 240, "unit": "V"}
